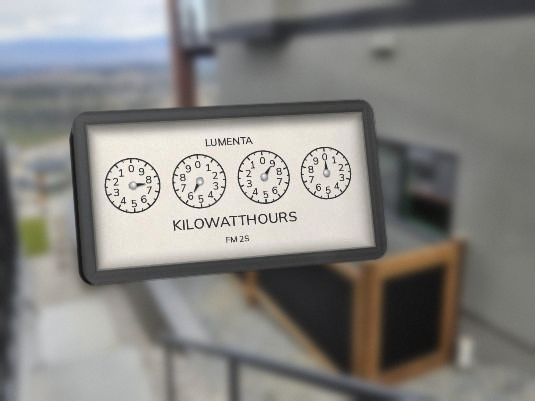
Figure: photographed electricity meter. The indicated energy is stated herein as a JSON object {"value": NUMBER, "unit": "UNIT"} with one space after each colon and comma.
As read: {"value": 7590, "unit": "kWh"}
